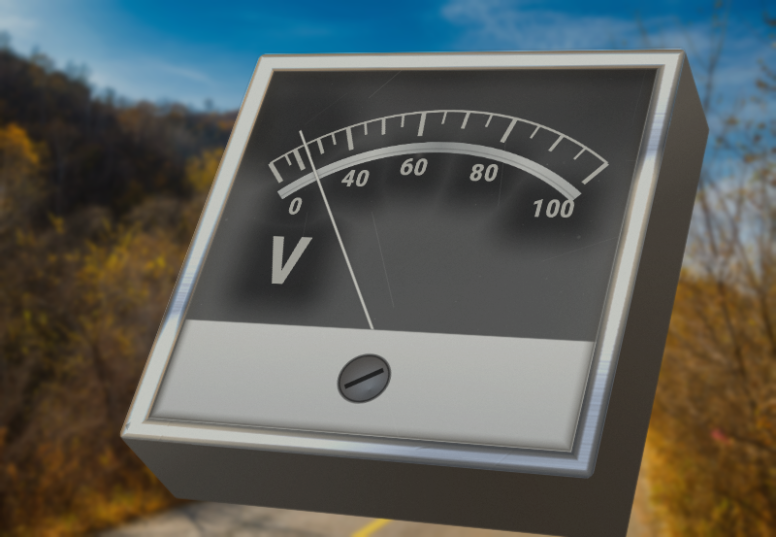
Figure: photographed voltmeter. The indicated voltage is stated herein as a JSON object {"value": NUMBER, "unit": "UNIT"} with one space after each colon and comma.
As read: {"value": 25, "unit": "V"}
